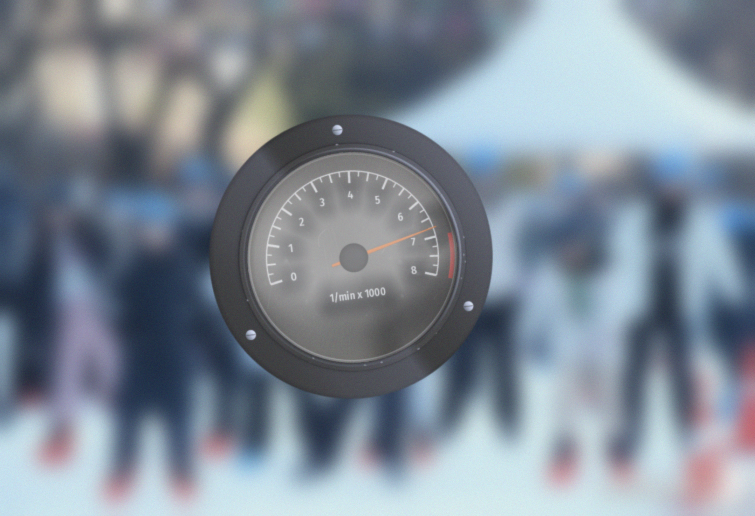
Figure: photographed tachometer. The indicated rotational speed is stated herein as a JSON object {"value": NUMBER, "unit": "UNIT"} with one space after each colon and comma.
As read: {"value": 6750, "unit": "rpm"}
